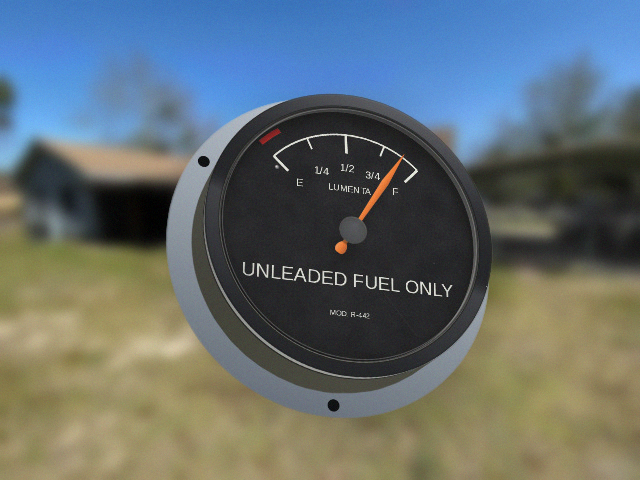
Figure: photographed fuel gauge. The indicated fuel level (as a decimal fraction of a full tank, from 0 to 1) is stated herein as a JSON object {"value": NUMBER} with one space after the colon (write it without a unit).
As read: {"value": 0.875}
